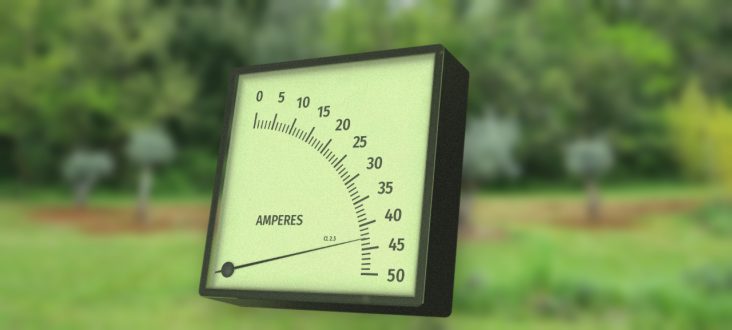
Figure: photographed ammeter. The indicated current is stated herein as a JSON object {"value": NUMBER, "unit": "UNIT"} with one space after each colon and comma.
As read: {"value": 43, "unit": "A"}
